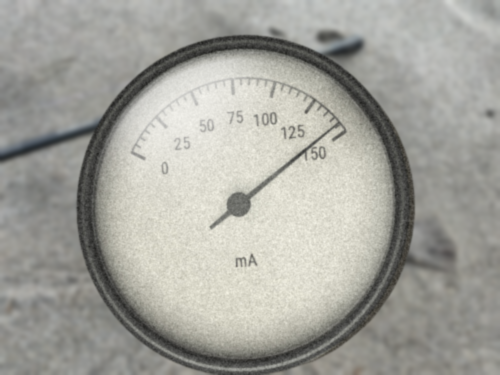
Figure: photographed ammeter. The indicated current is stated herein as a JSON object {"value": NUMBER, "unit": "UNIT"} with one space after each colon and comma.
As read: {"value": 145, "unit": "mA"}
